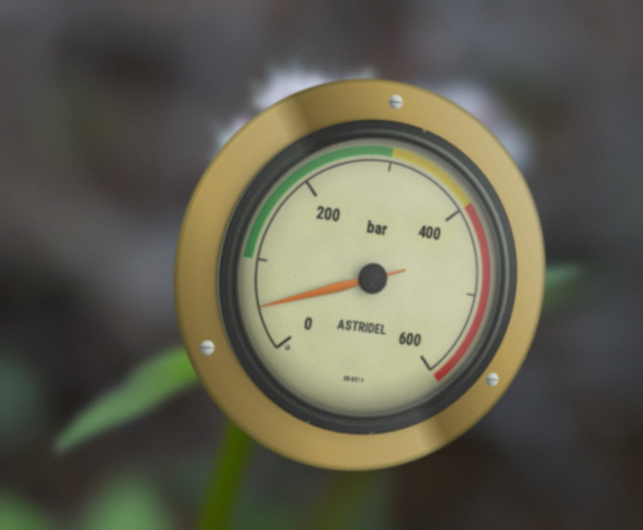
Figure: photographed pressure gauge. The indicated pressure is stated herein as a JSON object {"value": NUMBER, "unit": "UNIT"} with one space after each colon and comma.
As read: {"value": 50, "unit": "bar"}
